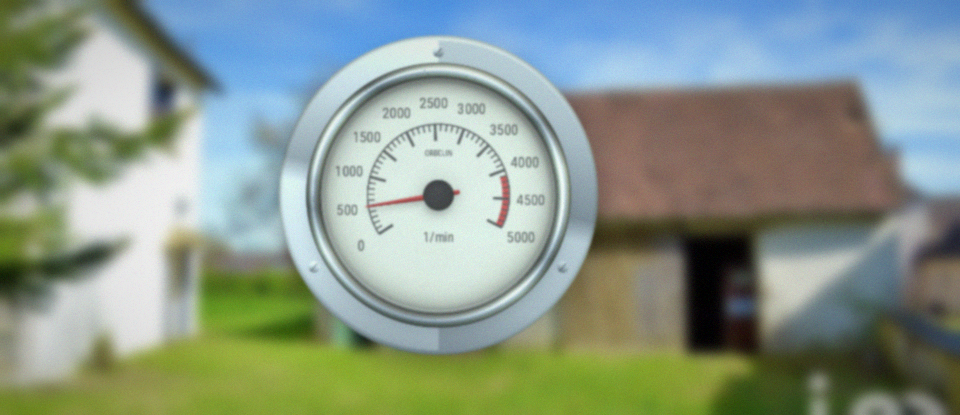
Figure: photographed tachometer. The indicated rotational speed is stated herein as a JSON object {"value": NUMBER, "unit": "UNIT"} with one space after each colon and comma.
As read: {"value": 500, "unit": "rpm"}
